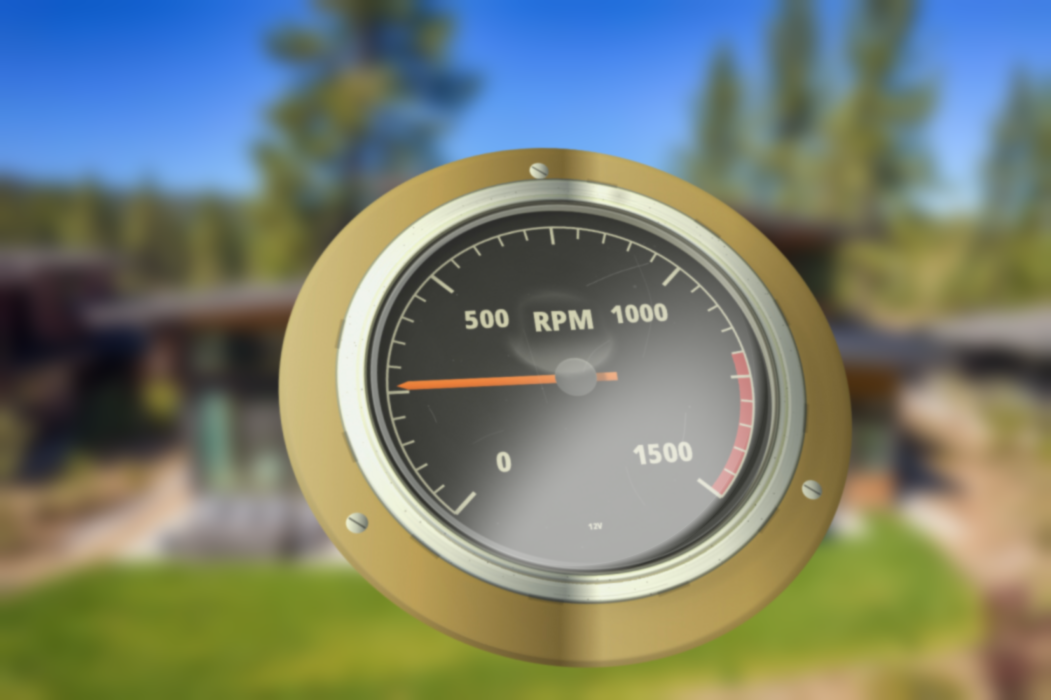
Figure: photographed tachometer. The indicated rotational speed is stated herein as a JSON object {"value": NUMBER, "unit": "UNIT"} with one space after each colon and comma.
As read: {"value": 250, "unit": "rpm"}
